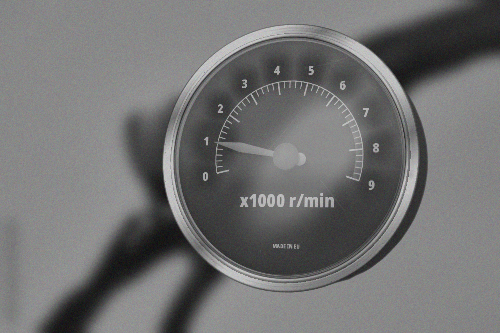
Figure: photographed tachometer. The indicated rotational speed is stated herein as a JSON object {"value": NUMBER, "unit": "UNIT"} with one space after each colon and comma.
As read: {"value": 1000, "unit": "rpm"}
